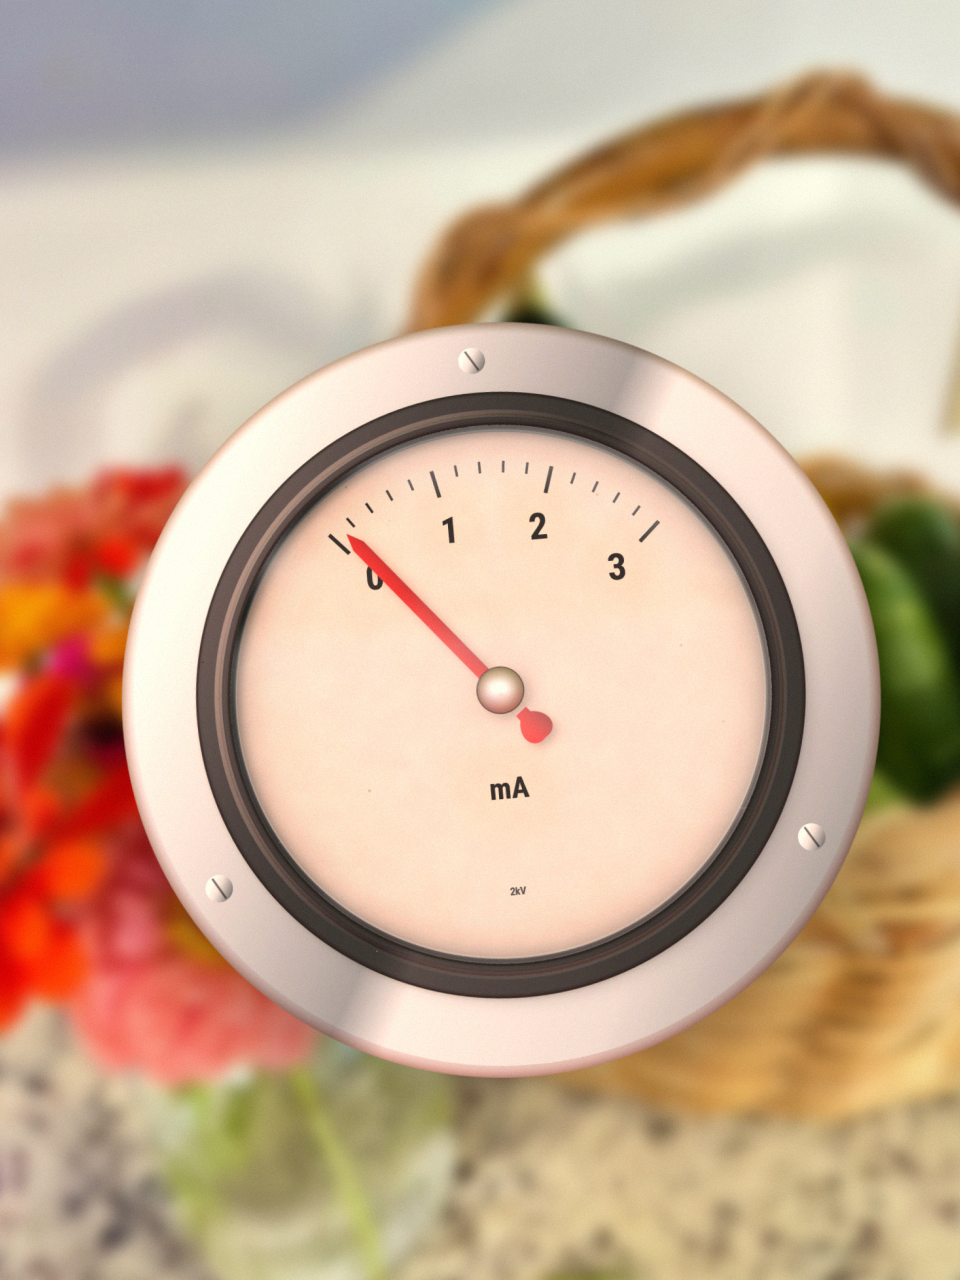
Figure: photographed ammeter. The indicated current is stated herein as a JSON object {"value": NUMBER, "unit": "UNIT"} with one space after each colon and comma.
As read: {"value": 0.1, "unit": "mA"}
